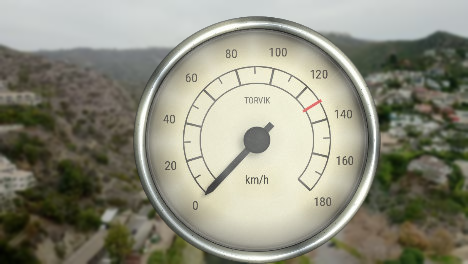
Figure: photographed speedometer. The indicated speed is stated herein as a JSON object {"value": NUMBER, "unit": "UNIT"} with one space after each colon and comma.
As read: {"value": 0, "unit": "km/h"}
